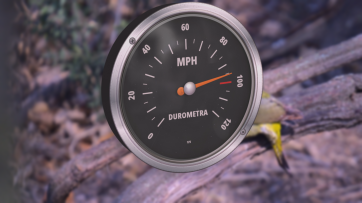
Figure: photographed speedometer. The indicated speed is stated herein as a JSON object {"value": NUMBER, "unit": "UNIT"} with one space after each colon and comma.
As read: {"value": 95, "unit": "mph"}
